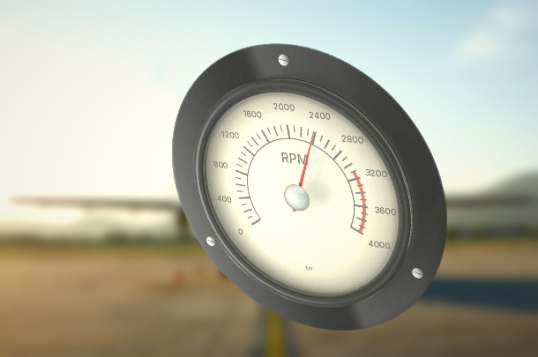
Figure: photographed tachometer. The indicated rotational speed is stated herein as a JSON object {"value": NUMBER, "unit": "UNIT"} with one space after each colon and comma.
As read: {"value": 2400, "unit": "rpm"}
